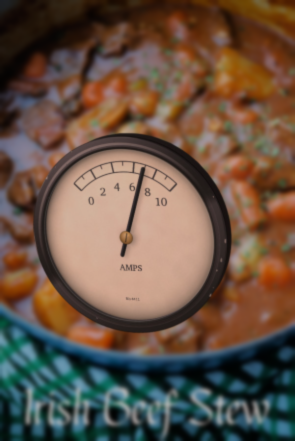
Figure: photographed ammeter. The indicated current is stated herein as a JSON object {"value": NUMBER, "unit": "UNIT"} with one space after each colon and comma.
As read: {"value": 7, "unit": "A"}
